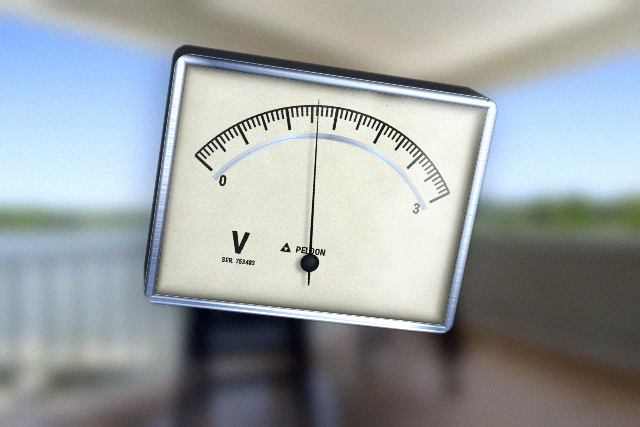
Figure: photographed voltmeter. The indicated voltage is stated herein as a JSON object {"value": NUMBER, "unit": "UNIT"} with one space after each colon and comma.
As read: {"value": 1.3, "unit": "V"}
